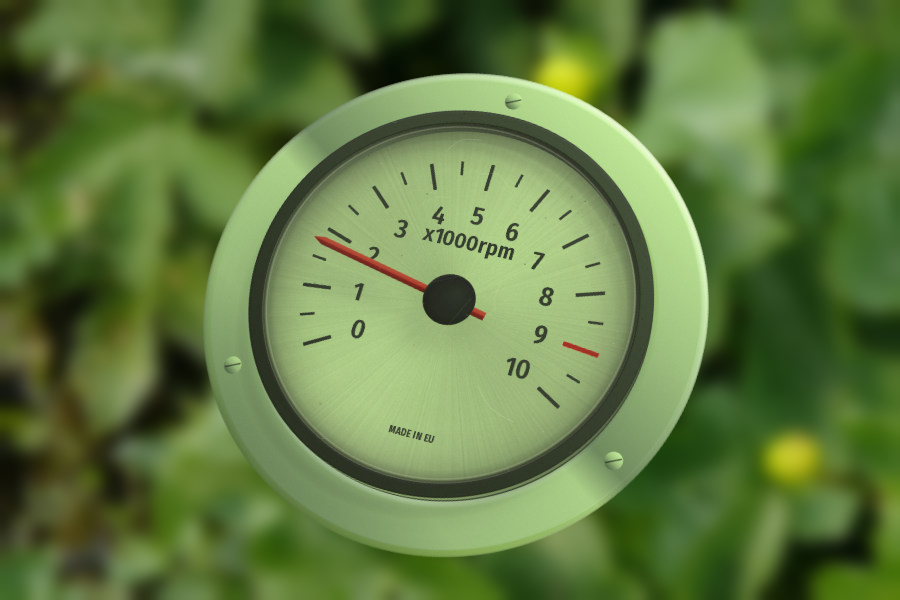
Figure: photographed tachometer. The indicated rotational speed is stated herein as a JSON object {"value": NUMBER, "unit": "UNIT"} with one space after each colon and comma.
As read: {"value": 1750, "unit": "rpm"}
